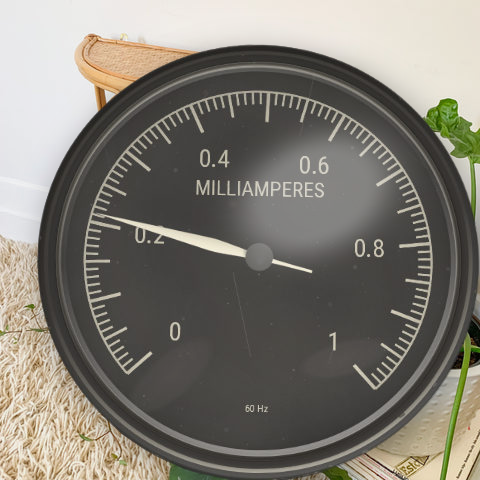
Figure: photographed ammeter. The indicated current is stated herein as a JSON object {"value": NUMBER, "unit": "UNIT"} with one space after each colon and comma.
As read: {"value": 0.21, "unit": "mA"}
